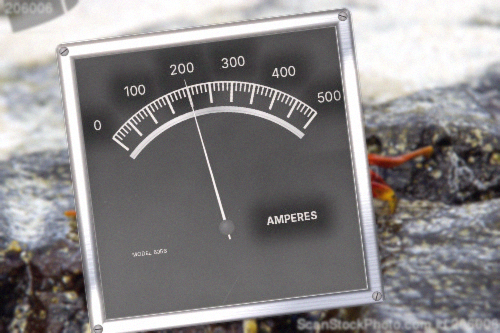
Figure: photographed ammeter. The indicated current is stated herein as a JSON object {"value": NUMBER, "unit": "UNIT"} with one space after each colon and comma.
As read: {"value": 200, "unit": "A"}
